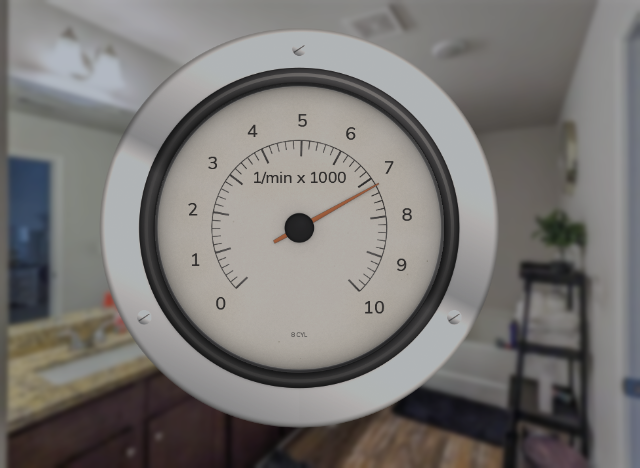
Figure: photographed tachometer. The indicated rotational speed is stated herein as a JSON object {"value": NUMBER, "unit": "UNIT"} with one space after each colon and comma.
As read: {"value": 7200, "unit": "rpm"}
